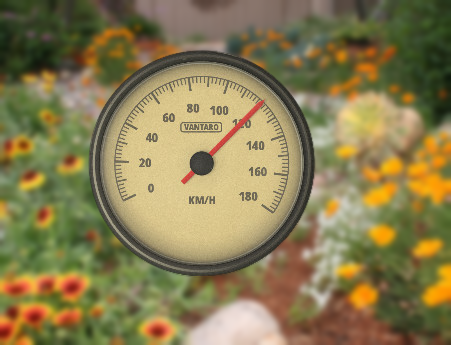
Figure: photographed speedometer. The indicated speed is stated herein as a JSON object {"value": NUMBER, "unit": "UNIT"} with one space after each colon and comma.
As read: {"value": 120, "unit": "km/h"}
